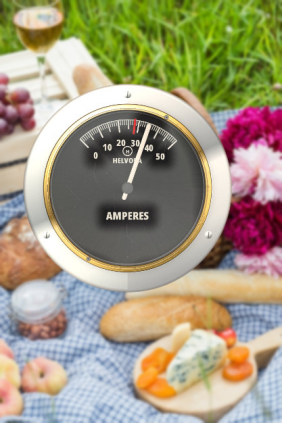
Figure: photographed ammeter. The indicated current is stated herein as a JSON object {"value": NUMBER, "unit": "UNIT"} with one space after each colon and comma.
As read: {"value": 35, "unit": "A"}
